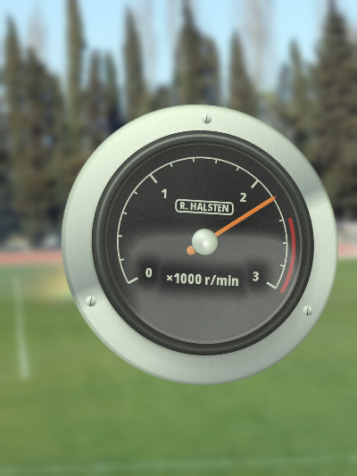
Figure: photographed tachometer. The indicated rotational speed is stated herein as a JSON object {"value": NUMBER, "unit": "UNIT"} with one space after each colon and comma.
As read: {"value": 2200, "unit": "rpm"}
